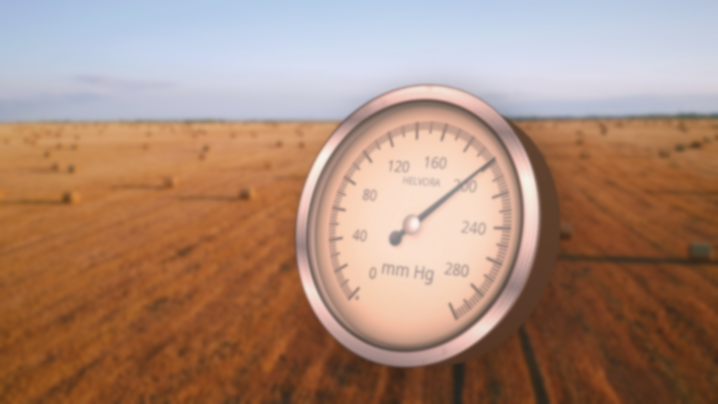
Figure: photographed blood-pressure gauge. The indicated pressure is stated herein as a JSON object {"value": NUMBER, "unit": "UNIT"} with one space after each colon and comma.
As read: {"value": 200, "unit": "mmHg"}
